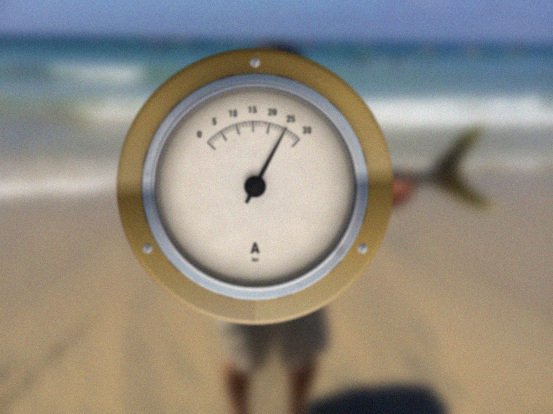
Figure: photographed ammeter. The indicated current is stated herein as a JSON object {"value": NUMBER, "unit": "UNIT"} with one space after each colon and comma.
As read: {"value": 25, "unit": "A"}
